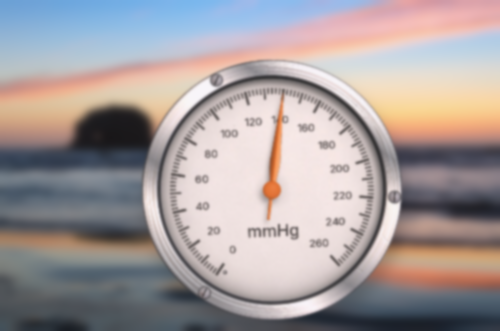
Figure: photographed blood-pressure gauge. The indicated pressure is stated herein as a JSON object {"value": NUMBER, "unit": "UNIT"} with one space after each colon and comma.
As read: {"value": 140, "unit": "mmHg"}
